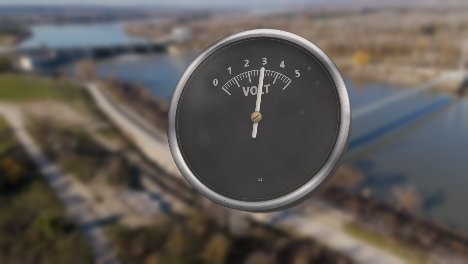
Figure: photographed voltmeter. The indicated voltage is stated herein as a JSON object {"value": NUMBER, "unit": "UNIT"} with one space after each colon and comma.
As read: {"value": 3, "unit": "V"}
